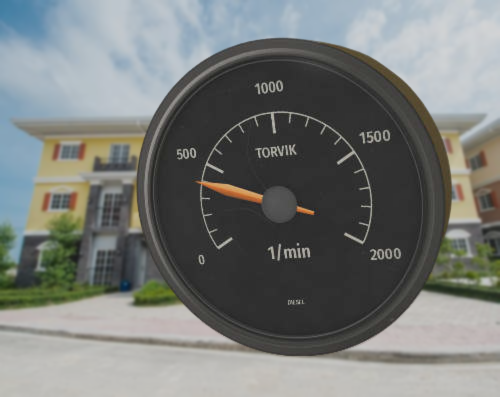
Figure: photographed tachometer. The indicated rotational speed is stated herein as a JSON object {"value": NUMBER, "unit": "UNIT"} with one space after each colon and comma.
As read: {"value": 400, "unit": "rpm"}
